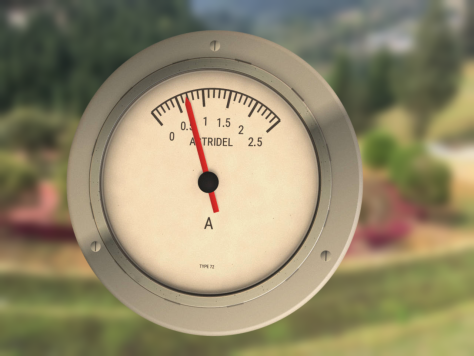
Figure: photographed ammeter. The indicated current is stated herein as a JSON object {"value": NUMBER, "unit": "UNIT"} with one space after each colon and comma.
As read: {"value": 0.7, "unit": "A"}
